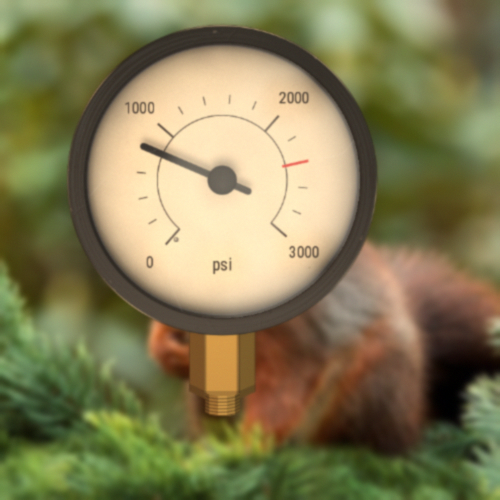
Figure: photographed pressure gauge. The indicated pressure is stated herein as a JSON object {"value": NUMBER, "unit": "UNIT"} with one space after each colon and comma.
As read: {"value": 800, "unit": "psi"}
